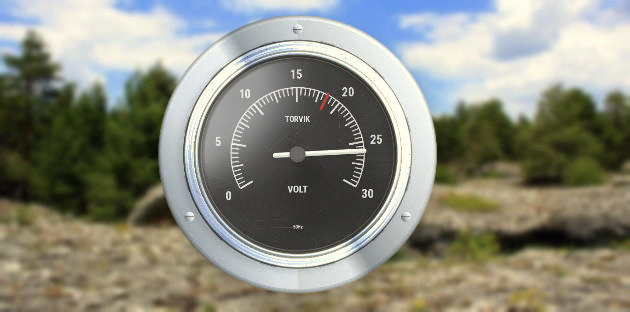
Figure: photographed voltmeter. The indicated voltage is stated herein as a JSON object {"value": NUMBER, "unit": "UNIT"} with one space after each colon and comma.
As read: {"value": 26, "unit": "V"}
